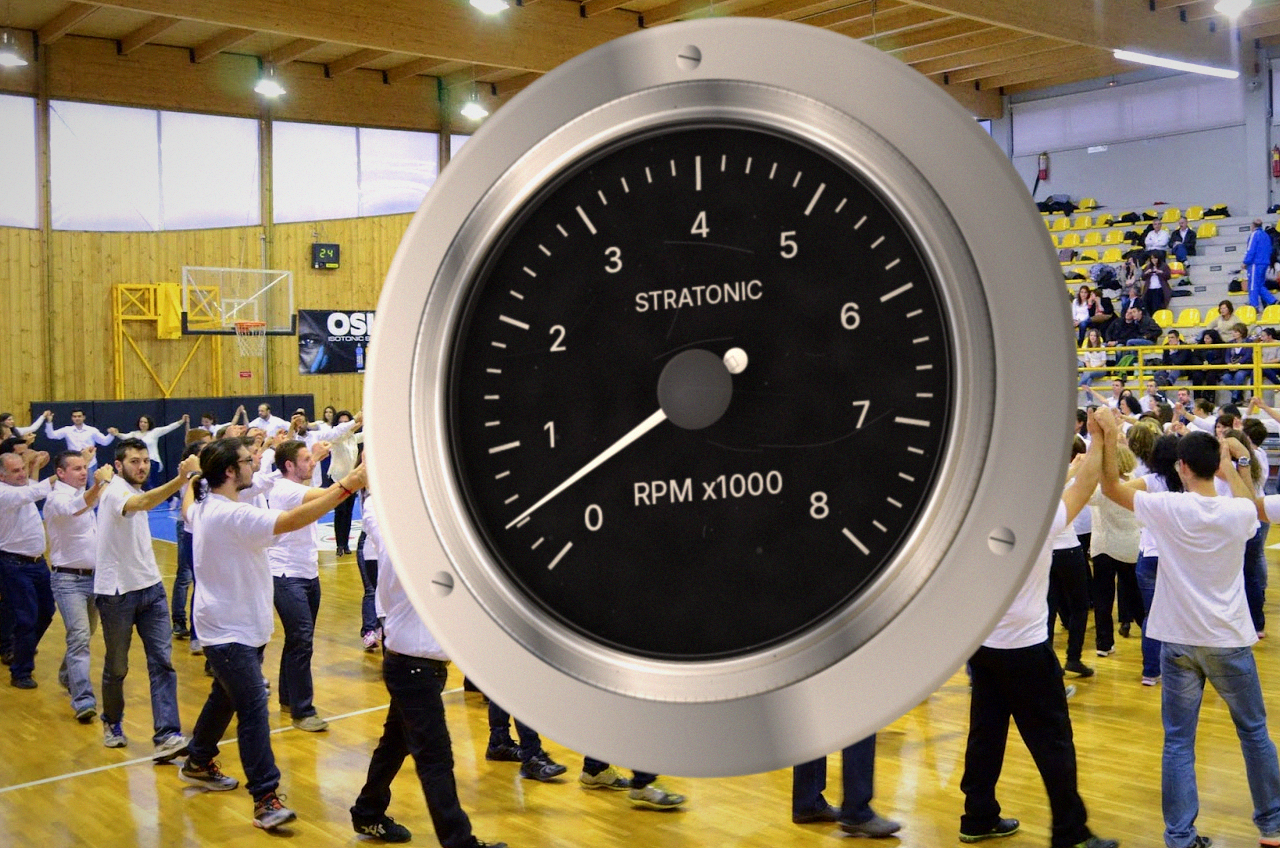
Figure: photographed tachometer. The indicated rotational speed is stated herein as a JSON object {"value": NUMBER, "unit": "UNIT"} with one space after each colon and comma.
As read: {"value": 400, "unit": "rpm"}
